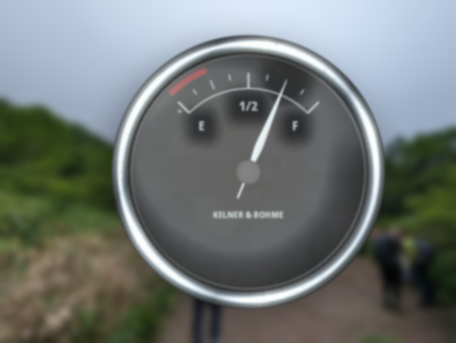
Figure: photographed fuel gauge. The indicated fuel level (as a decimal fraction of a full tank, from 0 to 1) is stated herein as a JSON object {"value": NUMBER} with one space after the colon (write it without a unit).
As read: {"value": 0.75}
